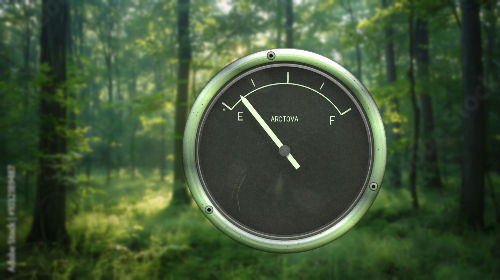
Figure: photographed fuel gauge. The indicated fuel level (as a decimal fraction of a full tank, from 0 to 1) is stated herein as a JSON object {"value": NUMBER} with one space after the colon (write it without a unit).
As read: {"value": 0.125}
